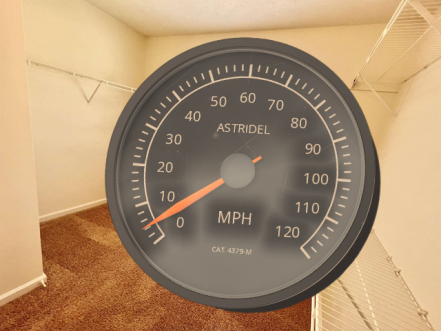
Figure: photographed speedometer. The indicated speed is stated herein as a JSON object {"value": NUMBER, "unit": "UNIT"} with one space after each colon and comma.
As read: {"value": 4, "unit": "mph"}
